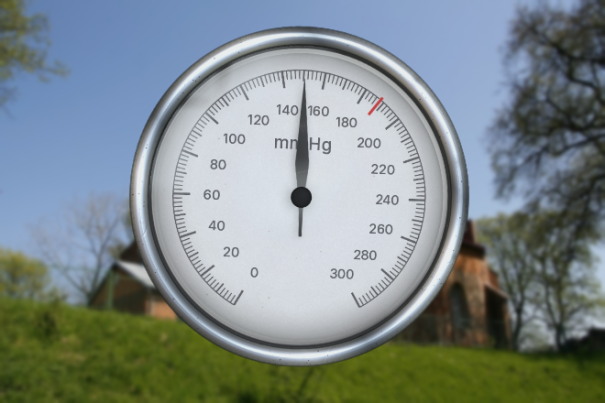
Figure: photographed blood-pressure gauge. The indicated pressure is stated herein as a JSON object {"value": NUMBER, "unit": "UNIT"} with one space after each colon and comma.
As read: {"value": 150, "unit": "mmHg"}
